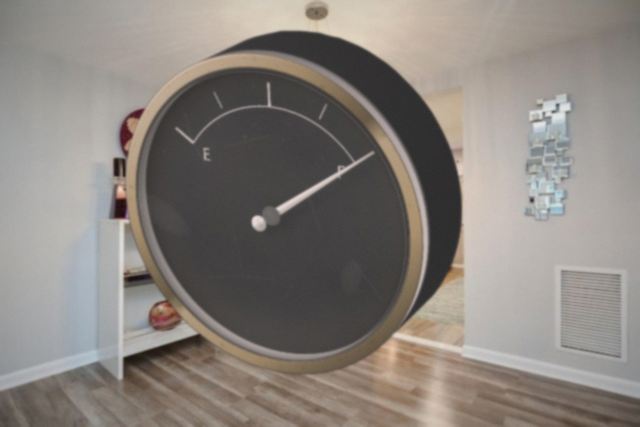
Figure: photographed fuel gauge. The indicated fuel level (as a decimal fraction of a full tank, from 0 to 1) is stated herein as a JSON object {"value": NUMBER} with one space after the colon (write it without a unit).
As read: {"value": 1}
